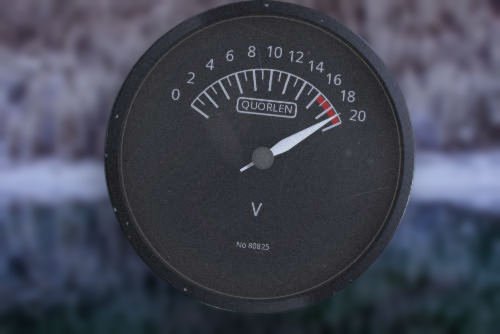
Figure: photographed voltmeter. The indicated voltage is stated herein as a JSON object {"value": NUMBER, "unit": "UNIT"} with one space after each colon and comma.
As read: {"value": 19, "unit": "V"}
